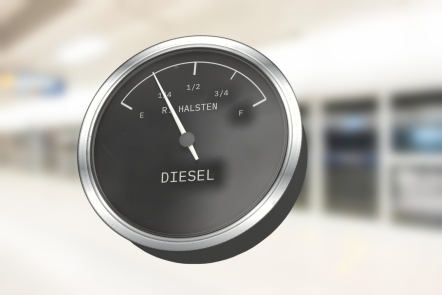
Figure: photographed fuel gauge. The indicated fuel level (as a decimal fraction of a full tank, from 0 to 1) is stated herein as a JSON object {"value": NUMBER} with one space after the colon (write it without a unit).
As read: {"value": 0.25}
